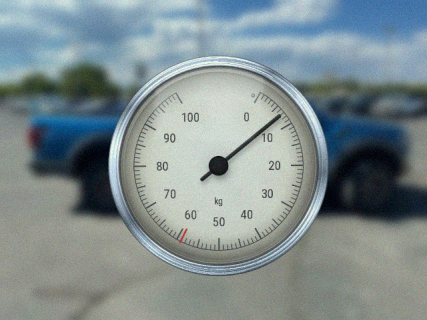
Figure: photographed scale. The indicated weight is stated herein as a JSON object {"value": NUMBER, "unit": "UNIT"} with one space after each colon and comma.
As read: {"value": 7, "unit": "kg"}
